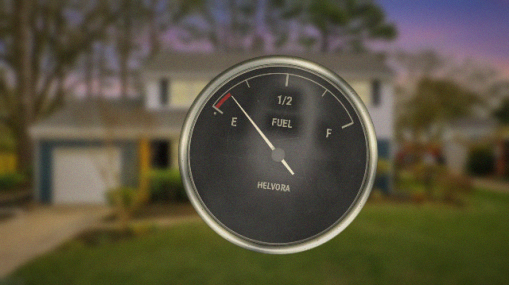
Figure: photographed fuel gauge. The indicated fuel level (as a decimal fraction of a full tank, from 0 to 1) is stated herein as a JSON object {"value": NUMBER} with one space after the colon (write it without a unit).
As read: {"value": 0.125}
